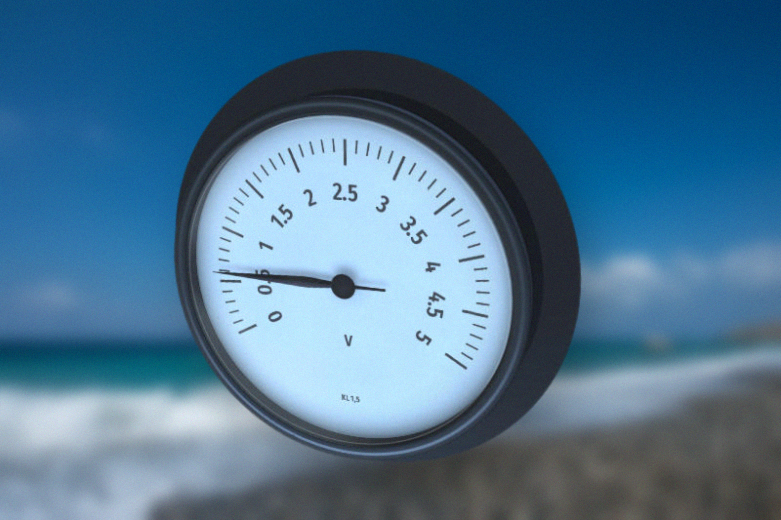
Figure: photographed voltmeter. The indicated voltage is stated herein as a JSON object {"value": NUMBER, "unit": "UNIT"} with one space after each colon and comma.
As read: {"value": 0.6, "unit": "V"}
